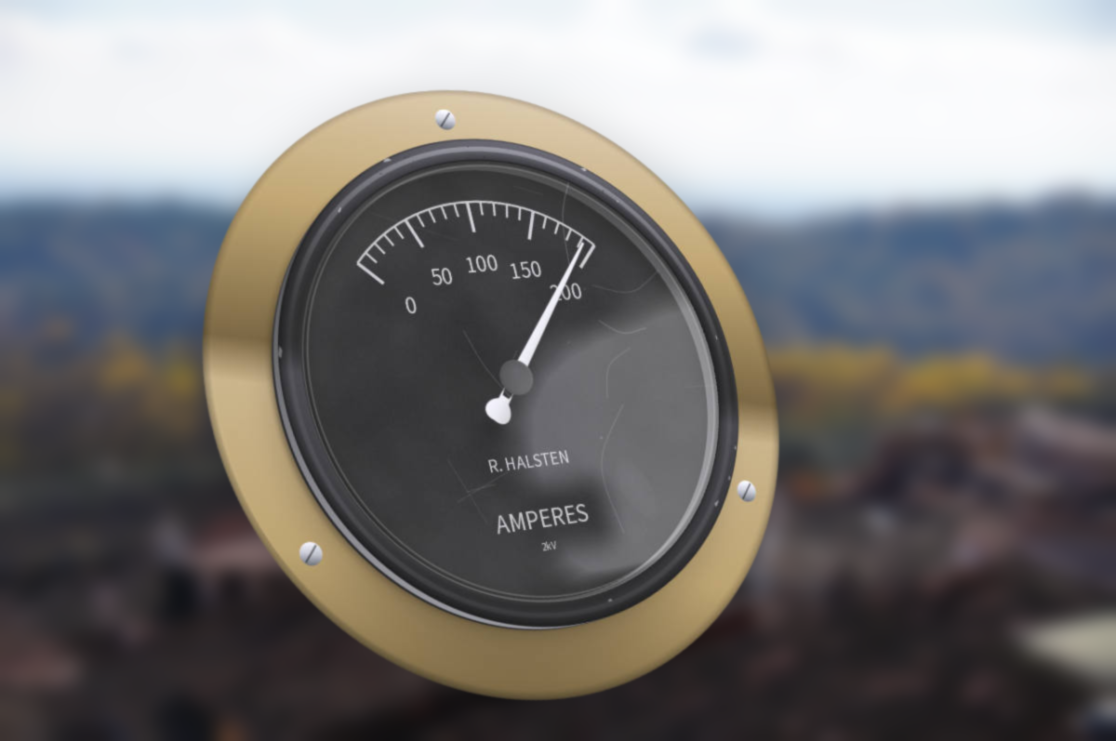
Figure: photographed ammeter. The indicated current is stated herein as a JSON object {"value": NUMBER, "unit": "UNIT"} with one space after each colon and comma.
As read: {"value": 190, "unit": "A"}
